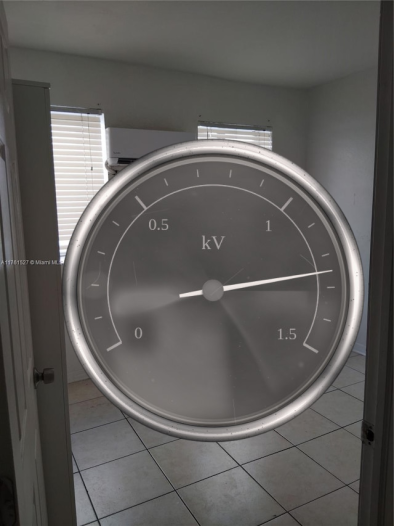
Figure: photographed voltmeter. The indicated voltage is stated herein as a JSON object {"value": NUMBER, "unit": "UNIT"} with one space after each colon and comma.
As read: {"value": 1.25, "unit": "kV"}
